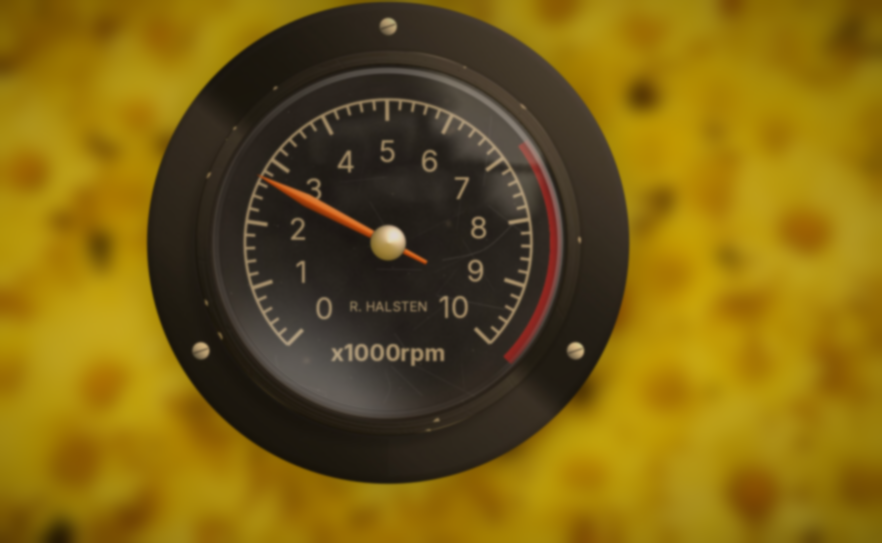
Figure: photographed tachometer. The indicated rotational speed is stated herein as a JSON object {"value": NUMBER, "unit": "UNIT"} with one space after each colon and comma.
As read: {"value": 2700, "unit": "rpm"}
